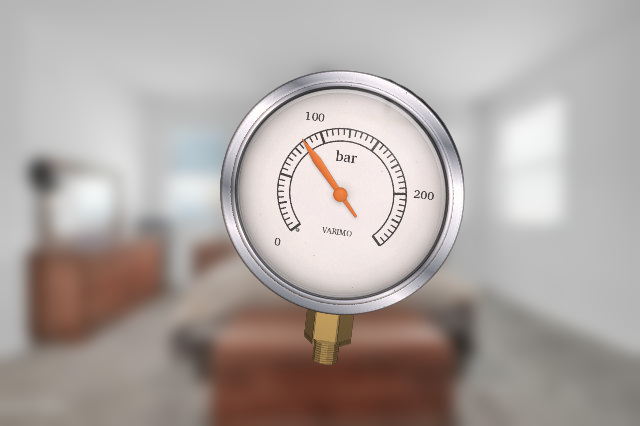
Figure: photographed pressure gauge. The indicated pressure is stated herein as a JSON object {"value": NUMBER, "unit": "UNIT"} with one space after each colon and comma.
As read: {"value": 85, "unit": "bar"}
